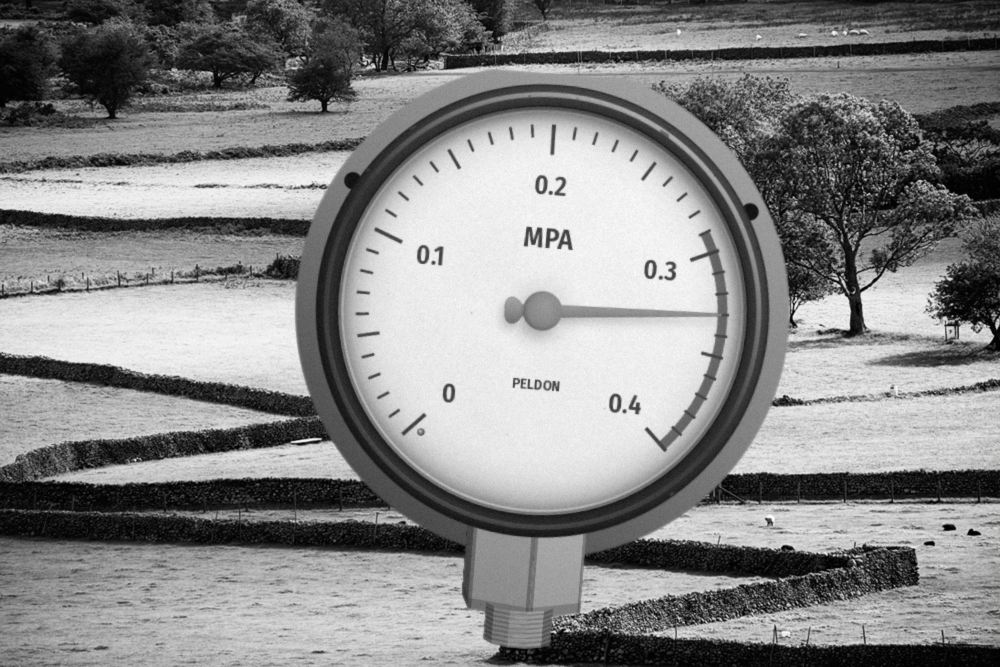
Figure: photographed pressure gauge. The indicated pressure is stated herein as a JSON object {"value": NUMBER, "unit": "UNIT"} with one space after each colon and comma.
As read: {"value": 0.33, "unit": "MPa"}
